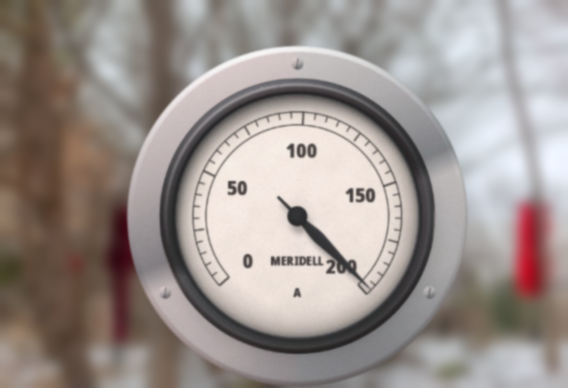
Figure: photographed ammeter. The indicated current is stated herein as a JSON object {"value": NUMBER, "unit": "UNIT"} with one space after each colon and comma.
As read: {"value": 197.5, "unit": "A"}
